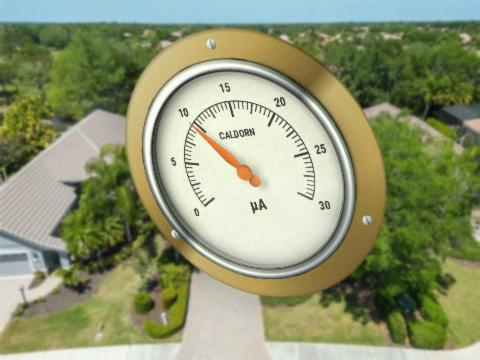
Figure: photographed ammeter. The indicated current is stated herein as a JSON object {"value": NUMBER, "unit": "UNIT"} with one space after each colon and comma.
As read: {"value": 10, "unit": "µA"}
